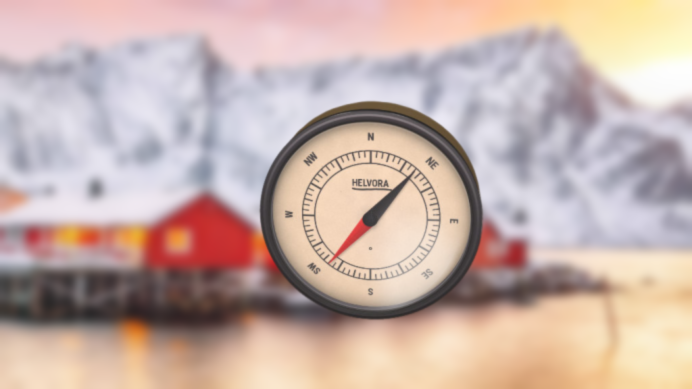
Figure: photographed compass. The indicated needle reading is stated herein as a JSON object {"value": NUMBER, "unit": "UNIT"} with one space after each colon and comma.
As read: {"value": 220, "unit": "°"}
